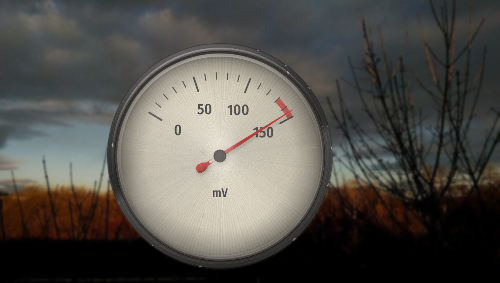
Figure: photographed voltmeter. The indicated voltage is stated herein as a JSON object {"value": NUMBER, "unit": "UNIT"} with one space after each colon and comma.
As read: {"value": 145, "unit": "mV"}
